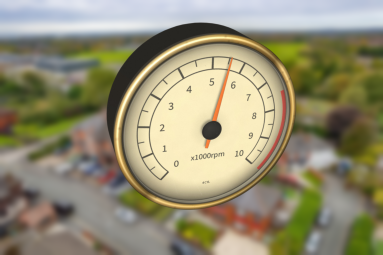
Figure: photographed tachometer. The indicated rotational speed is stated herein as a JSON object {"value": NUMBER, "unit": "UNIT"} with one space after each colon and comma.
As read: {"value": 5500, "unit": "rpm"}
